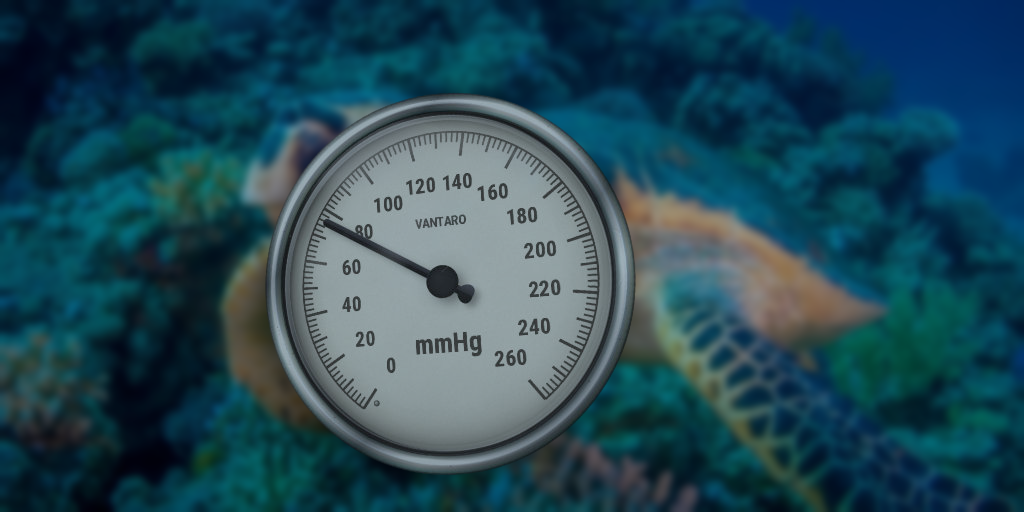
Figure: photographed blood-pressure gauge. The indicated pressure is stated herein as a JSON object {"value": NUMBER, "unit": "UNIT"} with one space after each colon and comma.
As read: {"value": 76, "unit": "mmHg"}
